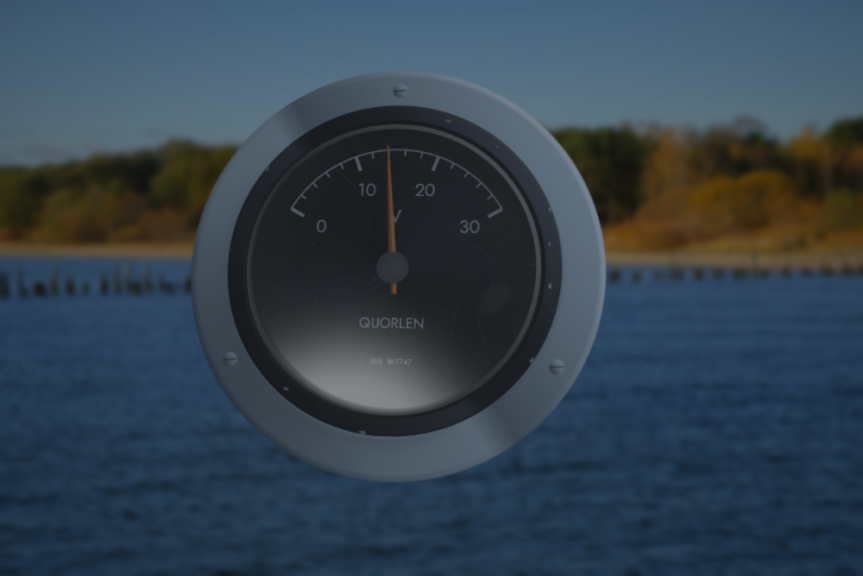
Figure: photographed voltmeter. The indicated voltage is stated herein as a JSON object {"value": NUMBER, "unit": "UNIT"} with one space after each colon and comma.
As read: {"value": 14, "unit": "V"}
